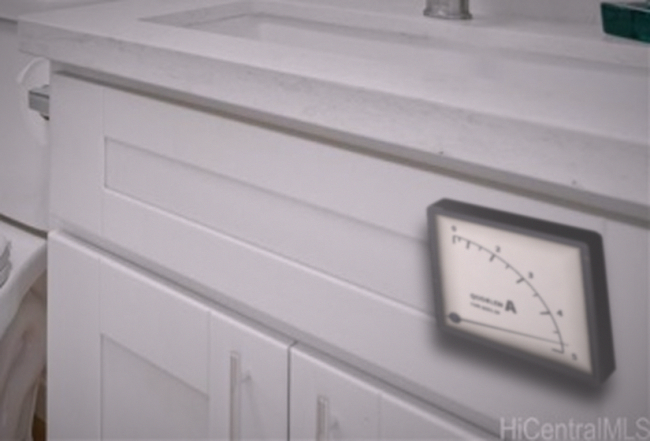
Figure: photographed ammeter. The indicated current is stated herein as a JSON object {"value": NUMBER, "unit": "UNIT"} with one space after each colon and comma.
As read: {"value": 4.75, "unit": "A"}
